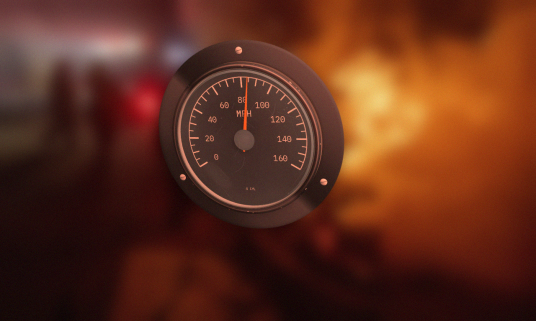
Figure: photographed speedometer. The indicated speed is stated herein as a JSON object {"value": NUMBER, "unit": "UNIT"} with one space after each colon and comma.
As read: {"value": 85, "unit": "mph"}
